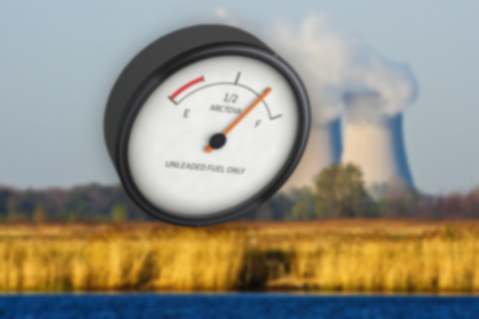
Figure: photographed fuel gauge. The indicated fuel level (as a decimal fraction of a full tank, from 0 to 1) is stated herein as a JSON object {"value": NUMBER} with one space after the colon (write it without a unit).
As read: {"value": 0.75}
